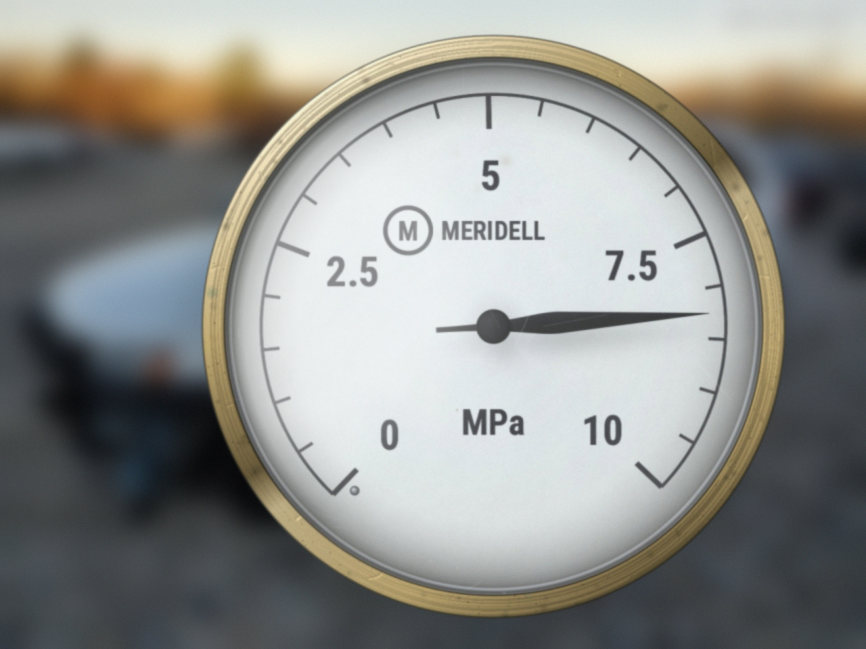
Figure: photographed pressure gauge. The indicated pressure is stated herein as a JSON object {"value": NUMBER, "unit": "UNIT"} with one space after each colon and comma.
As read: {"value": 8.25, "unit": "MPa"}
